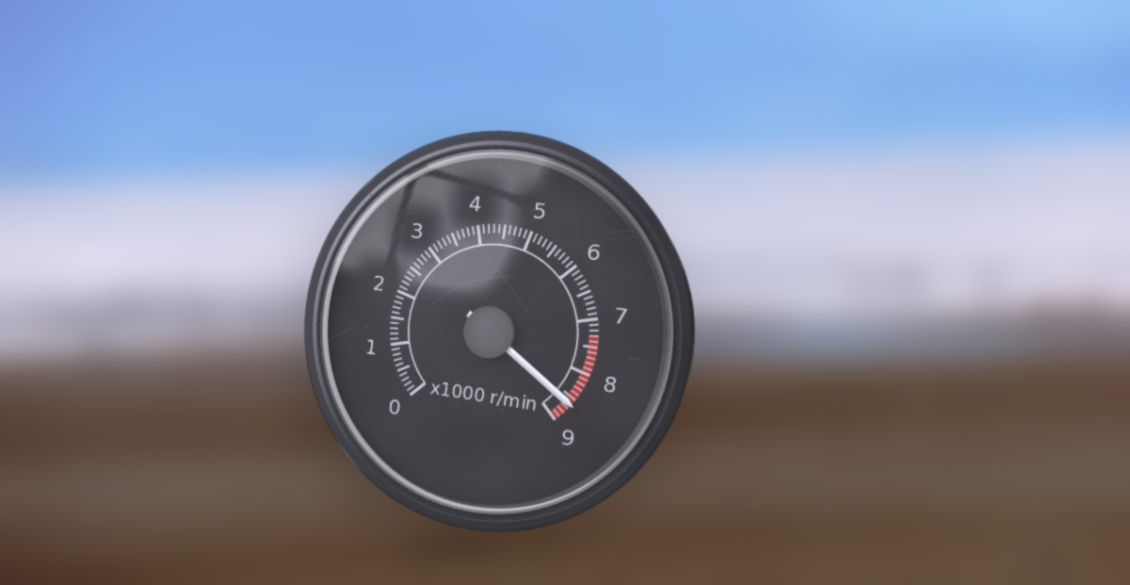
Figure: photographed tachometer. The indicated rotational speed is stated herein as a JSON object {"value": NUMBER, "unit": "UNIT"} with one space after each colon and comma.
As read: {"value": 8600, "unit": "rpm"}
